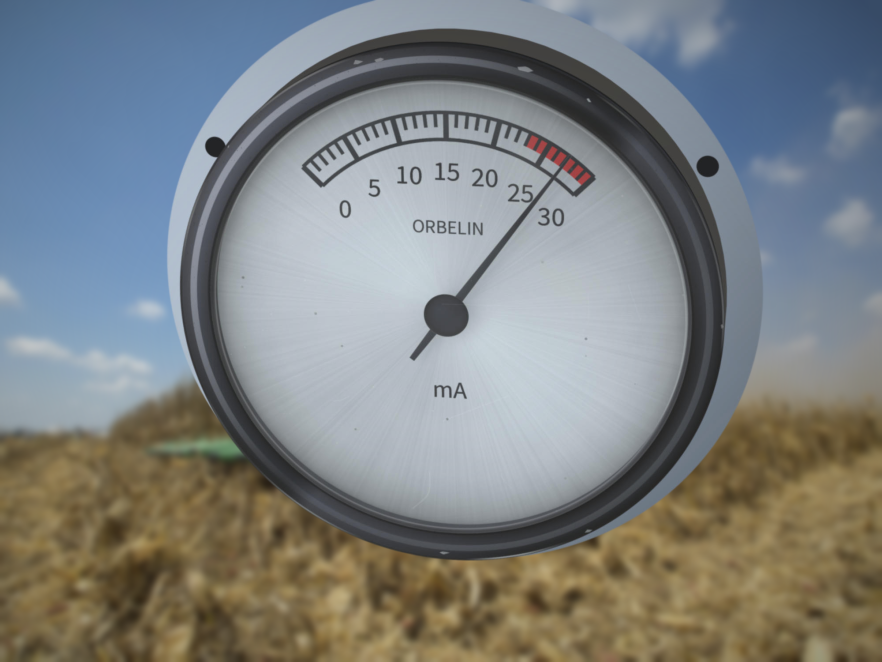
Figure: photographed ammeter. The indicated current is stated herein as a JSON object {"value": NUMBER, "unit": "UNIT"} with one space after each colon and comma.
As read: {"value": 27, "unit": "mA"}
